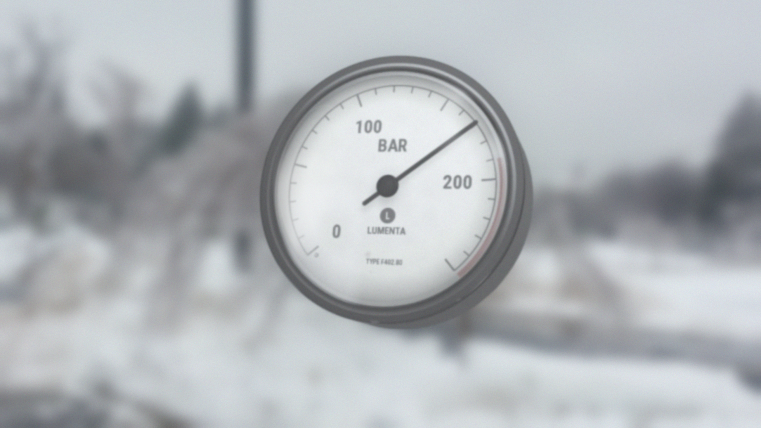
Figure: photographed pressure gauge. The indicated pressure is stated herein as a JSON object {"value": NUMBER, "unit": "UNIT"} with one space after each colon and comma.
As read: {"value": 170, "unit": "bar"}
